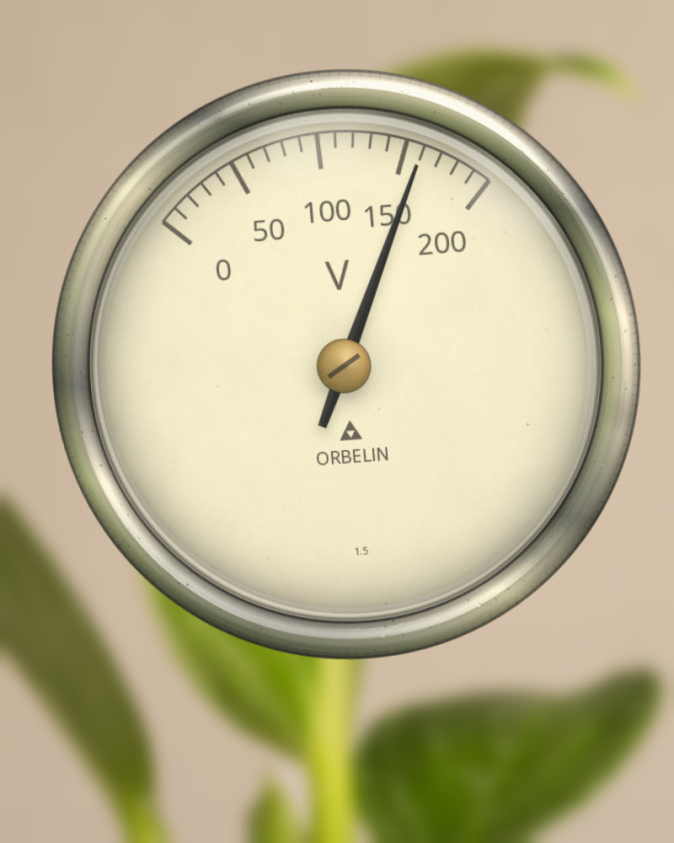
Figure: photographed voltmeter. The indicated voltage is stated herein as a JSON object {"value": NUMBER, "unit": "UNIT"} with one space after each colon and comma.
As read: {"value": 160, "unit": "V"}
